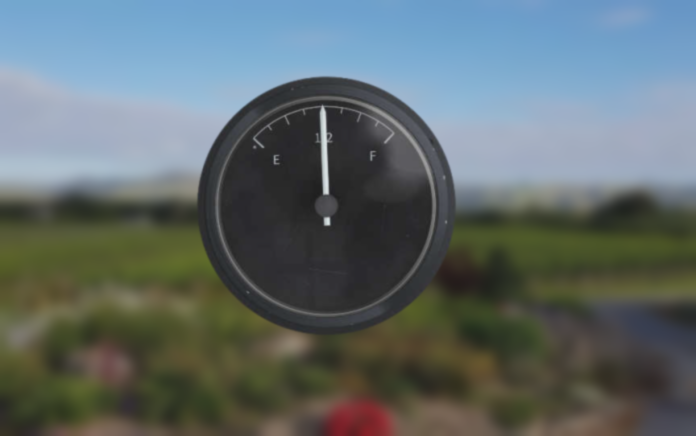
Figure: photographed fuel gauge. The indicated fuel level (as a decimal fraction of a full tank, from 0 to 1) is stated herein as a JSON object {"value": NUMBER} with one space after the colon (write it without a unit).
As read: {"value": 0.5}
